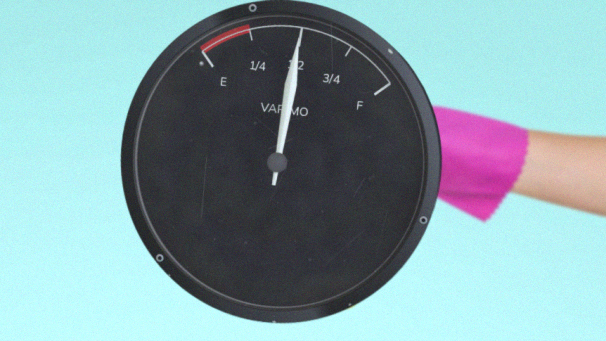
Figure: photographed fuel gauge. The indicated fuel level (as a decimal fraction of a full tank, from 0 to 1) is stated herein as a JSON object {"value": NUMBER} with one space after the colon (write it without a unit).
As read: {"value": 0.5}
